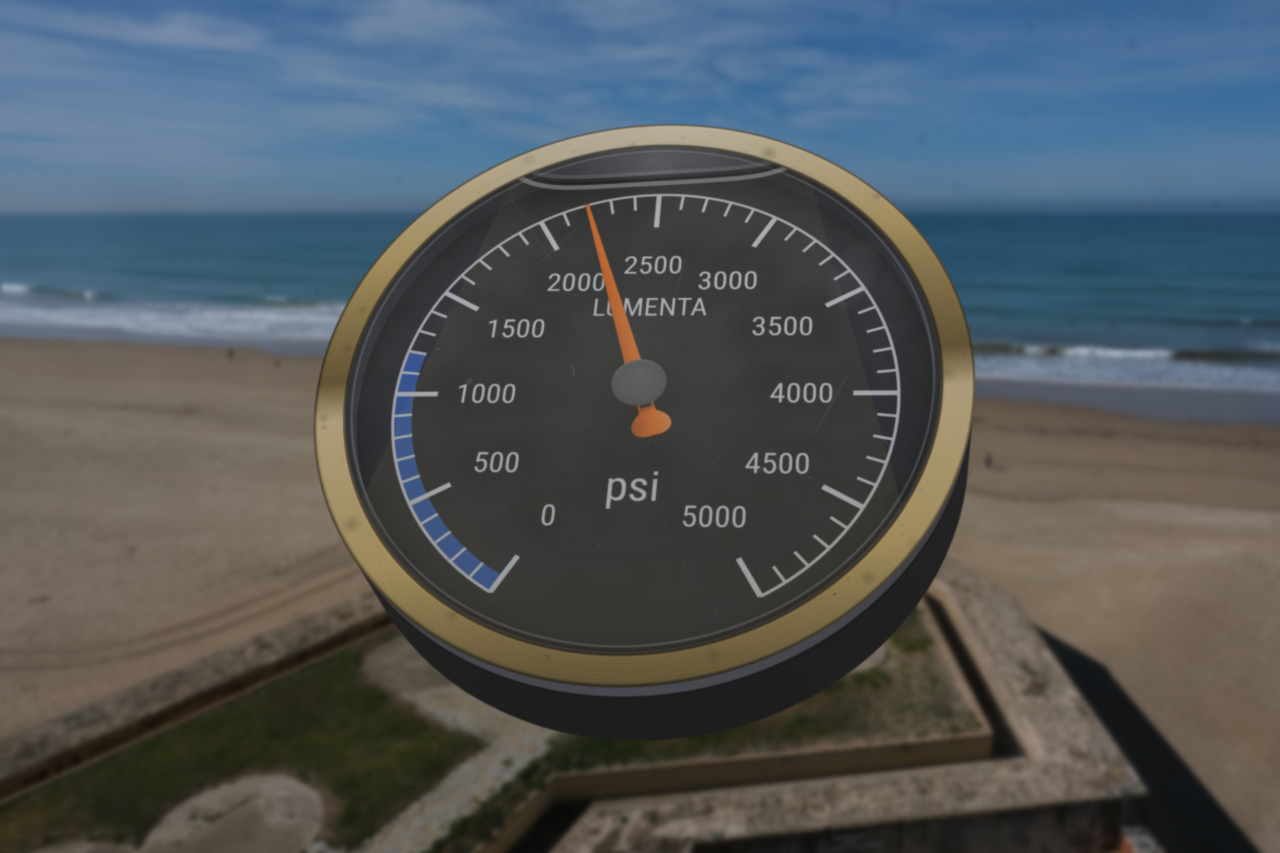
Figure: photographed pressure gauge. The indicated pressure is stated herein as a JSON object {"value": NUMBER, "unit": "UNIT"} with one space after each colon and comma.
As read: {"value": 2200, "unit": "psi"}
